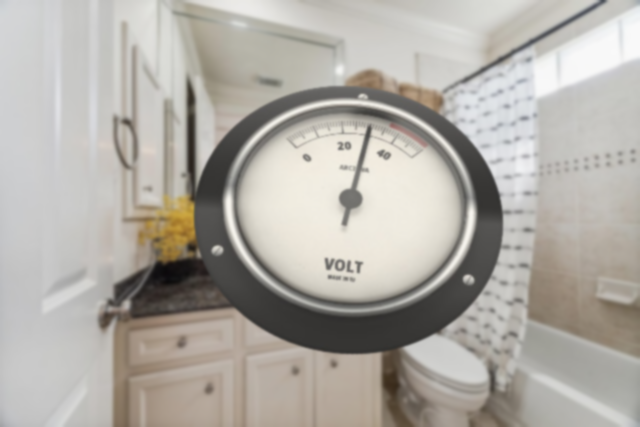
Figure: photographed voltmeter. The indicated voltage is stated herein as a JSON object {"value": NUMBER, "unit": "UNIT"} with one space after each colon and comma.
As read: {"value": 30, "unit": "V"}
